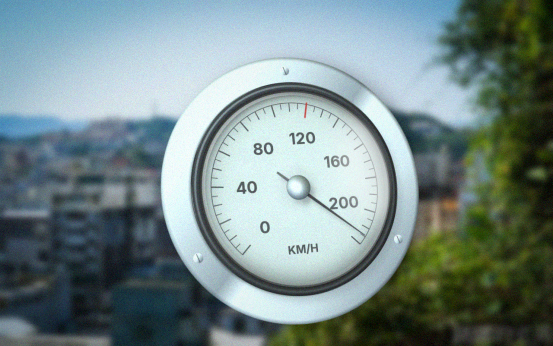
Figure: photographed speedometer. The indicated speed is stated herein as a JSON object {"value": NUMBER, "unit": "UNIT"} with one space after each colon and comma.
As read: {"value": 215, "unit": "km/h"}
